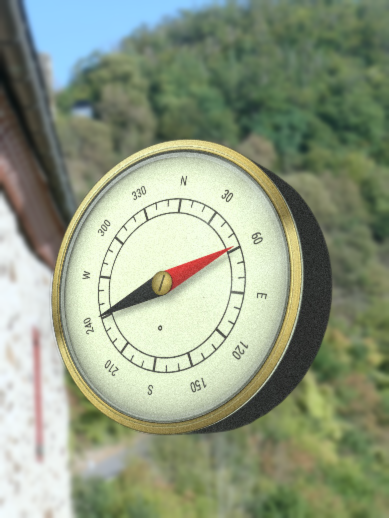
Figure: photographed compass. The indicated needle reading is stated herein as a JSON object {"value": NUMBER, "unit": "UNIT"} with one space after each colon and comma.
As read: {"value": 60, "unit": "°"}
